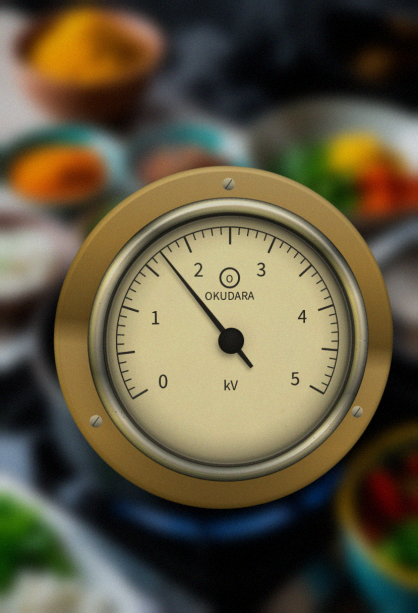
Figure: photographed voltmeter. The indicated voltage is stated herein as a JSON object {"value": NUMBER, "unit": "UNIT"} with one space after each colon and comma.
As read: {"value": 1.7, "unit": "kV"}
